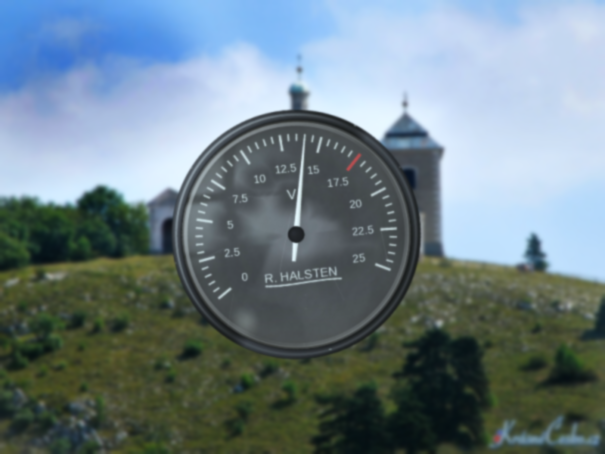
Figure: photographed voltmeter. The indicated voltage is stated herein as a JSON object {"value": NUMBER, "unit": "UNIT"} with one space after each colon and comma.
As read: {"value": 14, "unit": "V"}
